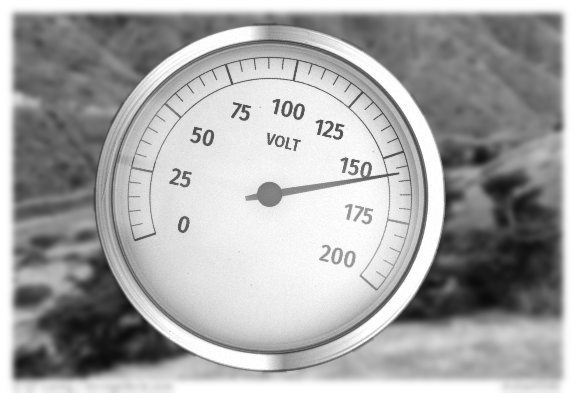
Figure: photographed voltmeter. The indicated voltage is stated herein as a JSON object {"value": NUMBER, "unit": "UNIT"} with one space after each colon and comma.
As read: {"value": 157.5, "unit": "V"}
